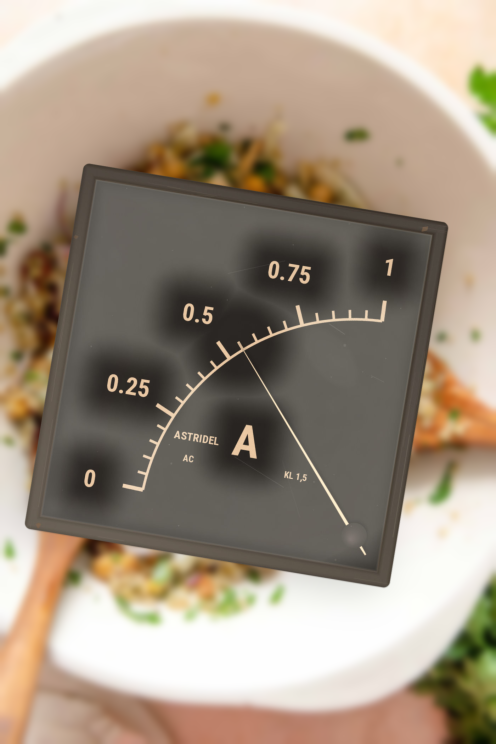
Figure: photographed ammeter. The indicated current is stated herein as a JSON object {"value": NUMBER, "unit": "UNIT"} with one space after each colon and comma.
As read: {"value": 0.55, "unit": "A"}
